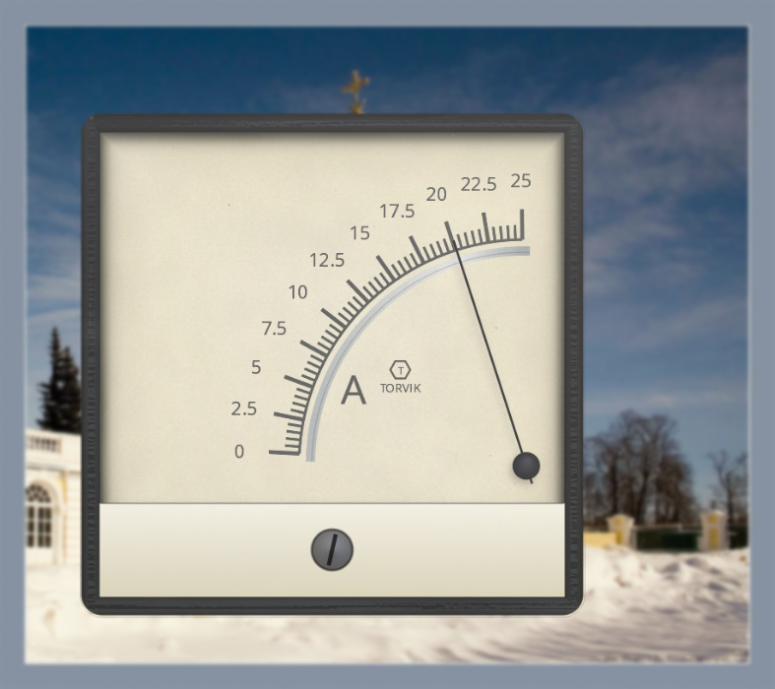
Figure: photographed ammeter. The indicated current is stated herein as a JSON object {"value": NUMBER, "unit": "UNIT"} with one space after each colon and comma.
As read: {"value": 20, "unit": "A"}
